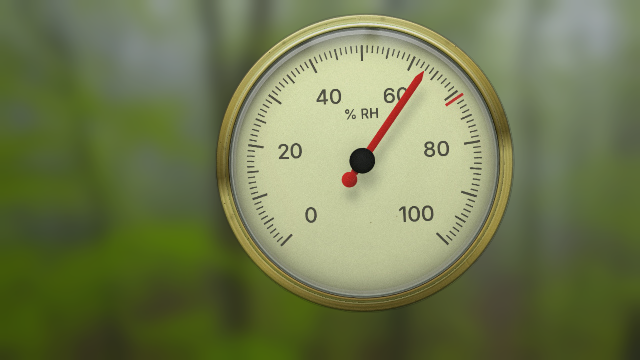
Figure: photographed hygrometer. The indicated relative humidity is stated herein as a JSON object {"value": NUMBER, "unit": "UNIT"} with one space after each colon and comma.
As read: {"value": 63, "unit": "%"}
